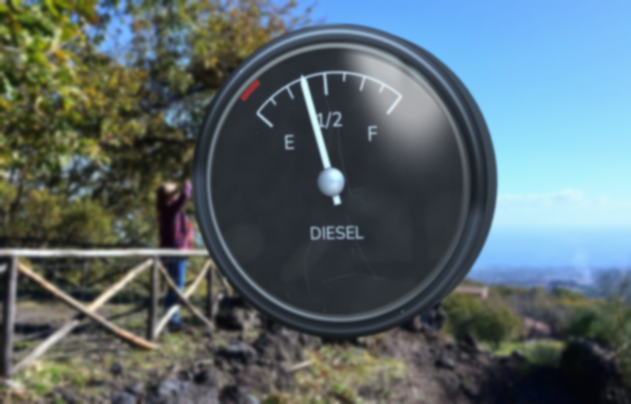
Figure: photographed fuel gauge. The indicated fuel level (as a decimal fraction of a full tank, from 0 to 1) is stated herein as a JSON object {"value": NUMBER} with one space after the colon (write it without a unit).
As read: {"value": 0.375}
